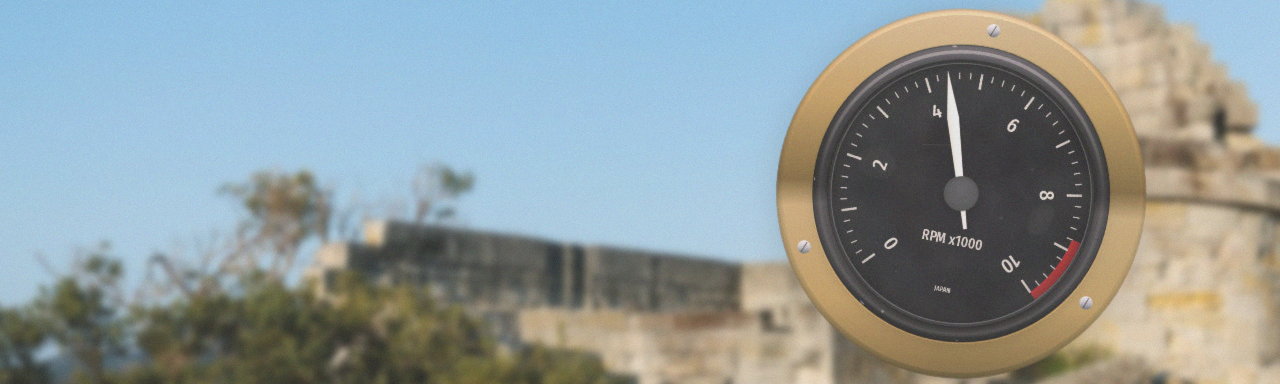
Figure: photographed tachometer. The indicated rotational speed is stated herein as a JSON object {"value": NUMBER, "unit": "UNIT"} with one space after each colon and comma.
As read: {"value": 4400, "unit": "rpm"}
